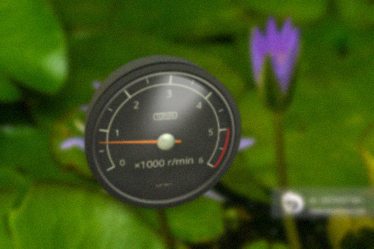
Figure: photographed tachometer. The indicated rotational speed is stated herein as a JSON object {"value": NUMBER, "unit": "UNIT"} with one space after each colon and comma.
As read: {"value": 750, "unit": "rpm"}
